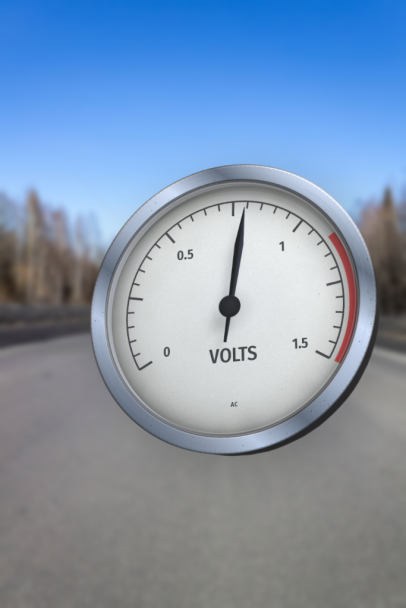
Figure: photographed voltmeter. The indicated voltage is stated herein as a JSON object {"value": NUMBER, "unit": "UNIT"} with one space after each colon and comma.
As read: {"value": 0.8, "unit": "V"}
